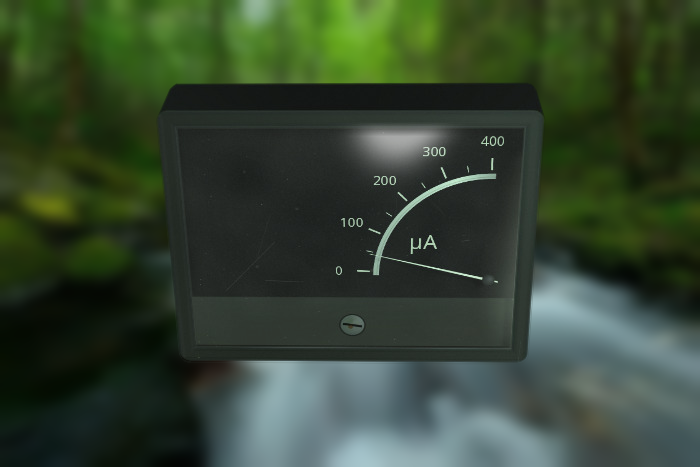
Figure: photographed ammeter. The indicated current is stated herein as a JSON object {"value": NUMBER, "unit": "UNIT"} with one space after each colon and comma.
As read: {"value": 50, "unit": "µA"}
